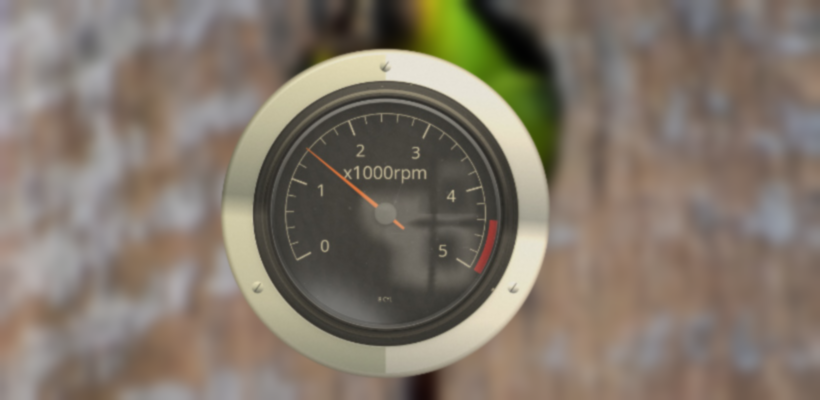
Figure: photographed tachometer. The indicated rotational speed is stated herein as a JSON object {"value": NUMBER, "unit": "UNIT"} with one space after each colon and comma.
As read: {"value": 1400, "unit": "rpm"}
